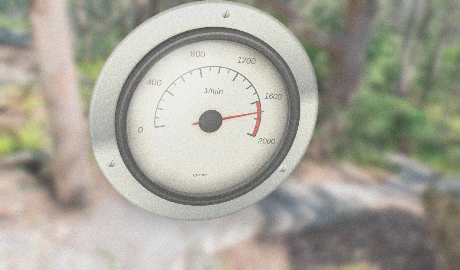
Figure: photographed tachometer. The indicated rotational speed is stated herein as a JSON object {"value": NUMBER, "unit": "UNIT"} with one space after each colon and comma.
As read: {"value": 1700, "unit": "rpm"}
